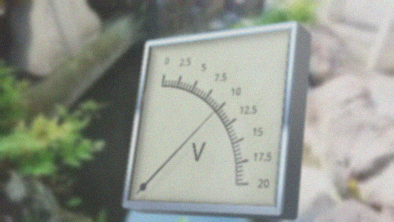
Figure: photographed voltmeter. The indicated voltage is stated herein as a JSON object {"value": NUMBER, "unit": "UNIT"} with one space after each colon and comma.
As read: {"value": 10, "unit": "V"}
